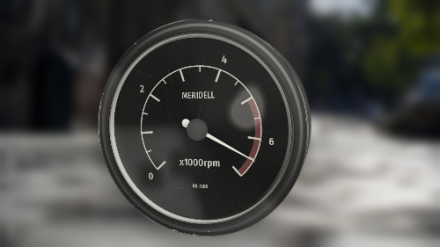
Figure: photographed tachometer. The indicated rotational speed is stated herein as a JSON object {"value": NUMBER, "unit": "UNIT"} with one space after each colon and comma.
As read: {"value": 6500, "unit": "rpm"}
